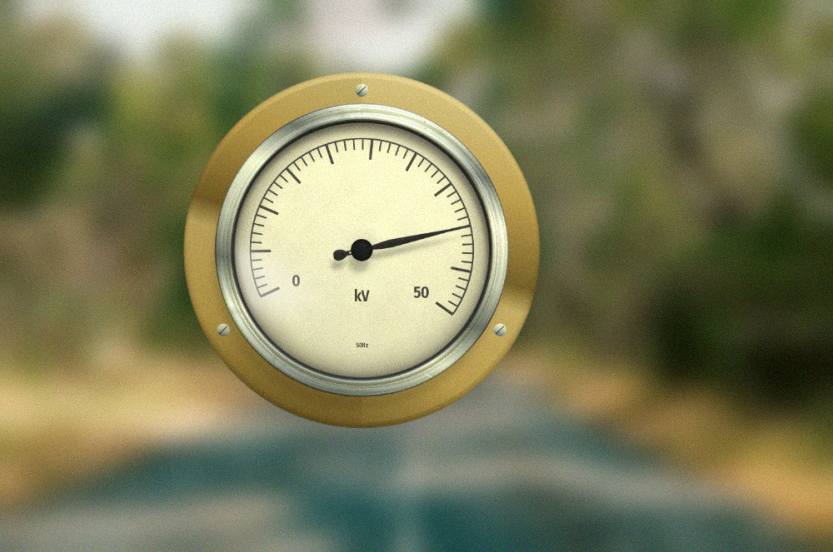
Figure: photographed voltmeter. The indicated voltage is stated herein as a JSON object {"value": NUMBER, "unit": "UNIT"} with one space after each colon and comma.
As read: {"value": 40, "unit": "kV"}
